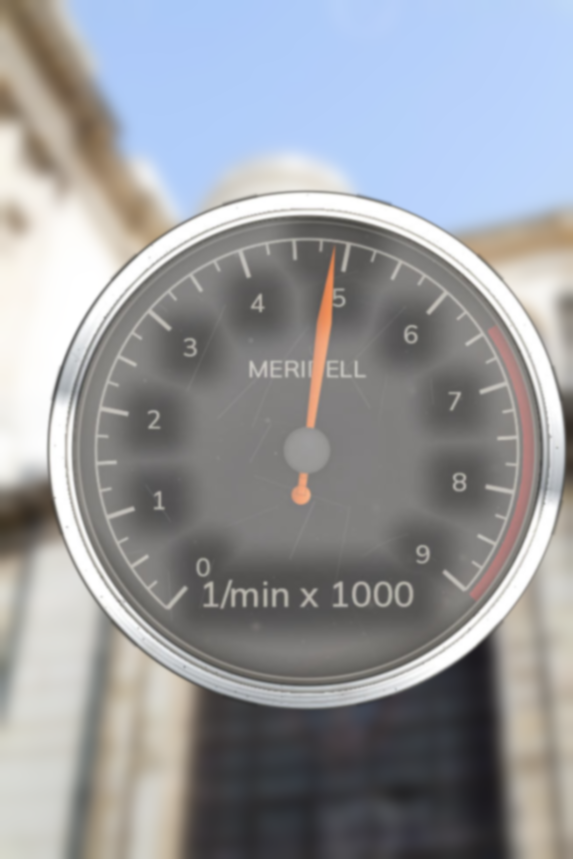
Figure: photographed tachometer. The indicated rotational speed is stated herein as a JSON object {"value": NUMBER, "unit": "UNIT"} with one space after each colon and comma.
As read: {"value": 4875, "unit": "rpm"}
